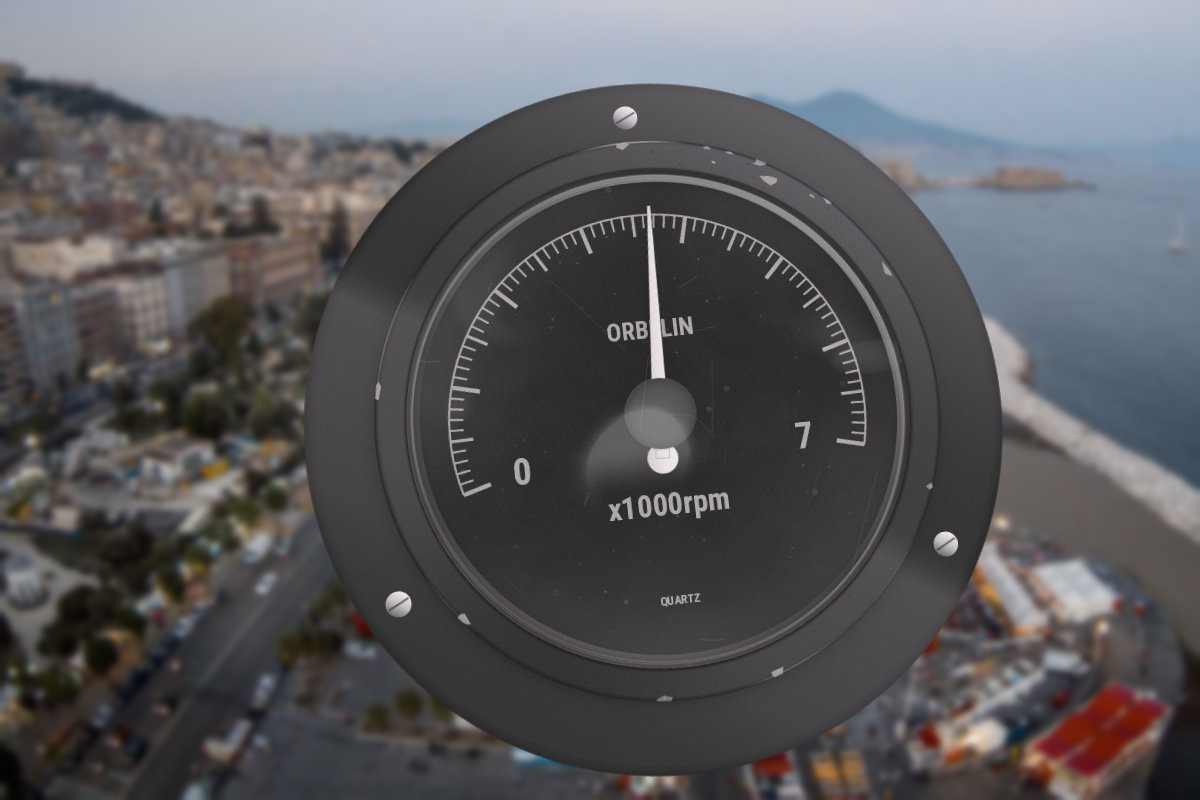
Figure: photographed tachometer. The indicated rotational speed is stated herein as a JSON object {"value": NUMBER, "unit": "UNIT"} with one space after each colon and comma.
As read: {"value": 3650, "unit": "rpm"}
